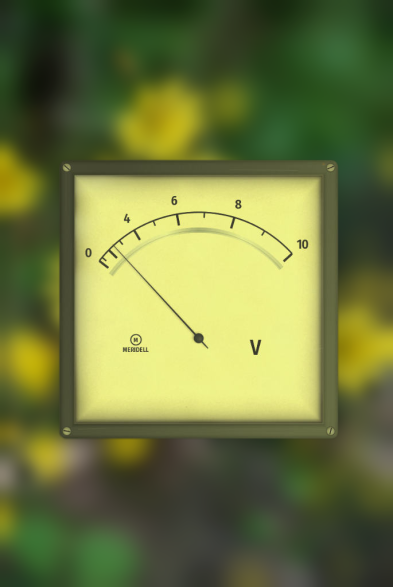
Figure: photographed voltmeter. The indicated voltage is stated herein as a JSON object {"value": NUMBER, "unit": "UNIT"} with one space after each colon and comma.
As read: {"value": 2.5, "unit": "V"}
